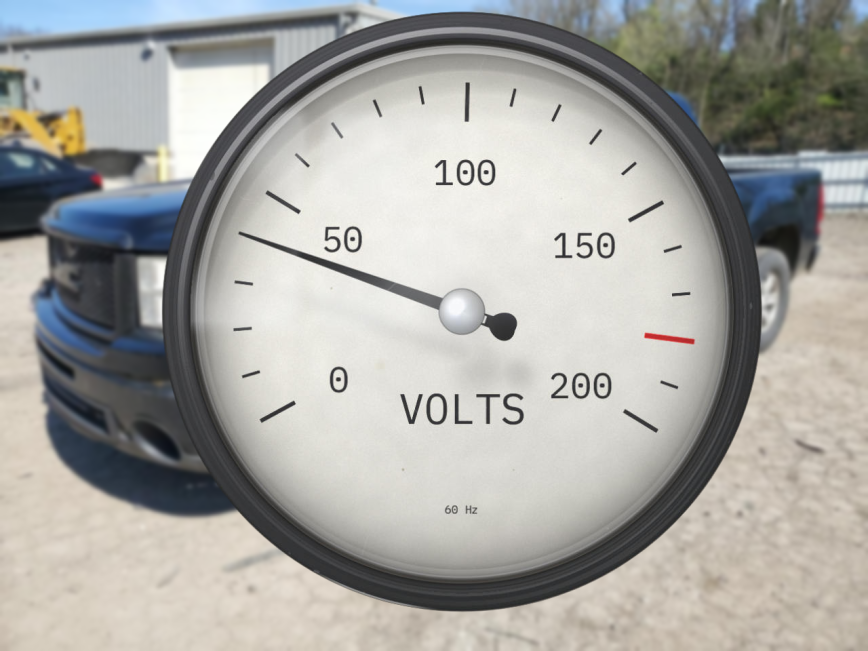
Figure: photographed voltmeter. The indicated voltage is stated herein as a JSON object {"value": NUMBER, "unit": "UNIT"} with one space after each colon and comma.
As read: {"value": 40, "unit": "V"}
